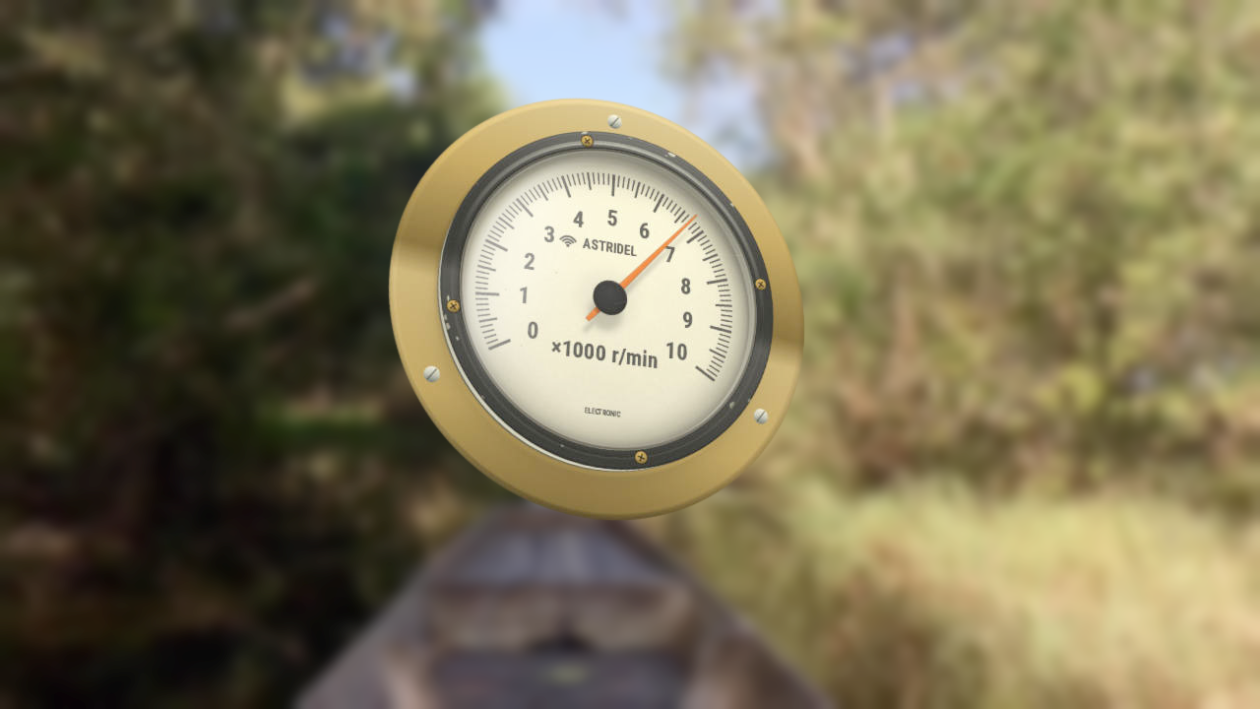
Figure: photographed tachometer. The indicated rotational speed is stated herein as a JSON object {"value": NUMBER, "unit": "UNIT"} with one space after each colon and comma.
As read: {"value": 6700, "unit": "rpm"}
